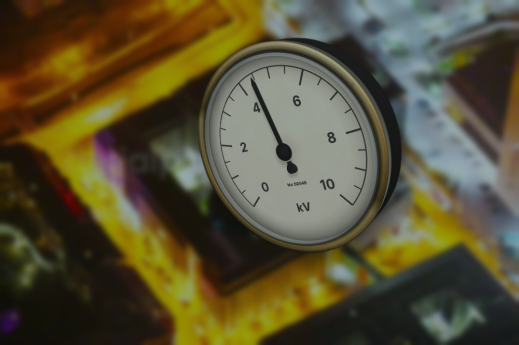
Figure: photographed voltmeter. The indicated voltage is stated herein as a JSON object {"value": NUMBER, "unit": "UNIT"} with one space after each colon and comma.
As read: {"value": 4.5, "unit": "kV"}
